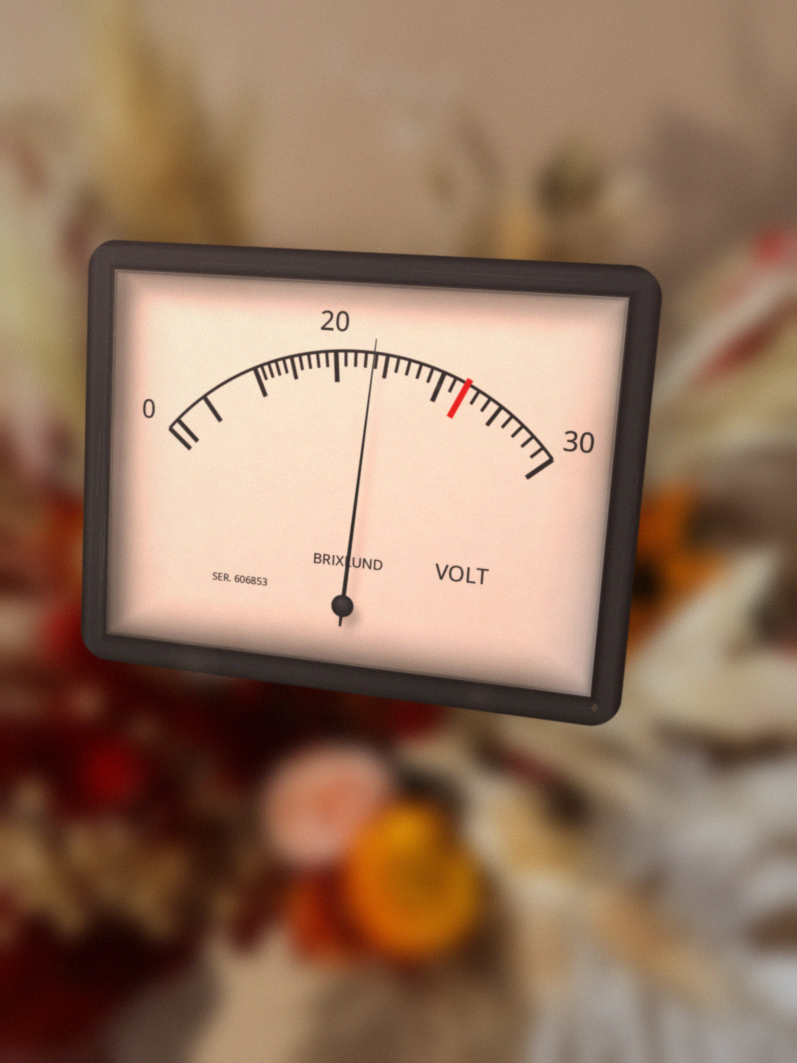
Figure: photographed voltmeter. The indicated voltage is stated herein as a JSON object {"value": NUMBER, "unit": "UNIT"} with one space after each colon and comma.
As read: {"value": 22, "unit": "V"}
